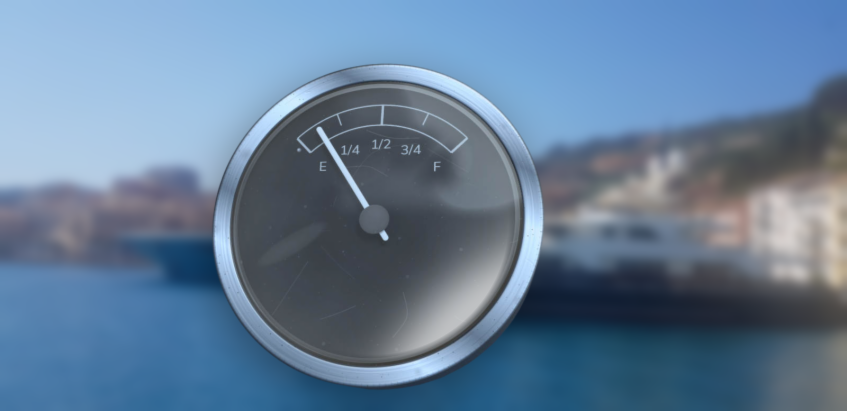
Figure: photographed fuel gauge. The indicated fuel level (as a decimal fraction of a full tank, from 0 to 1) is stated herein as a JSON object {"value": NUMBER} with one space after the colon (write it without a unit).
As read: {"value": 0.125}
